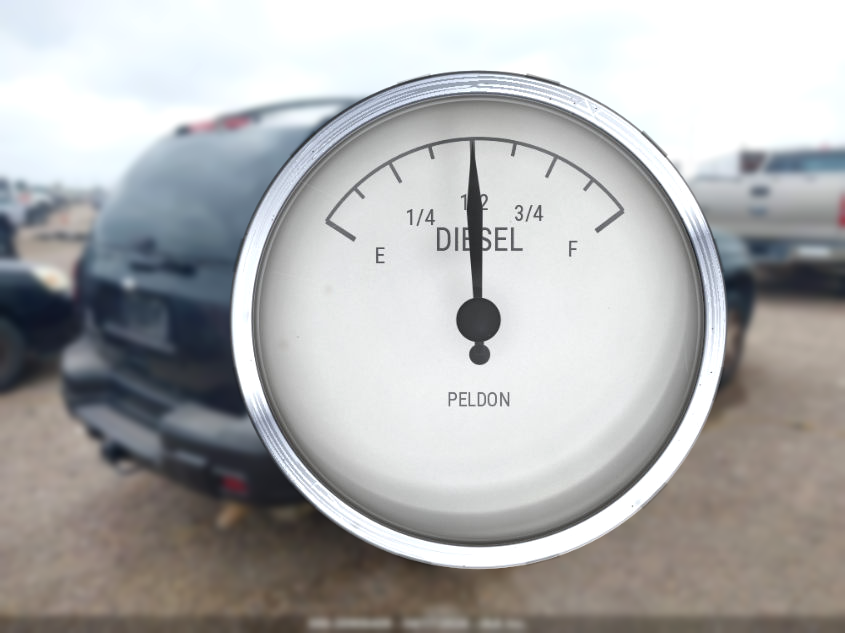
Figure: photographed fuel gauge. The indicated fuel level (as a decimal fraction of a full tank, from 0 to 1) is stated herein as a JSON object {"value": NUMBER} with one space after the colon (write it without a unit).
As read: {"value": 0.5}
